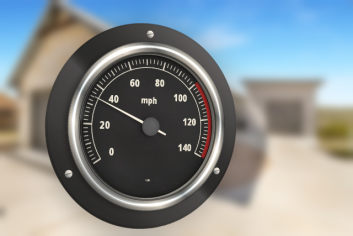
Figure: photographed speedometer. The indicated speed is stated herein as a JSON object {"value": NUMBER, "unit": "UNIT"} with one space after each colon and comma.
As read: {"value": 34, "unit": "mph"}
